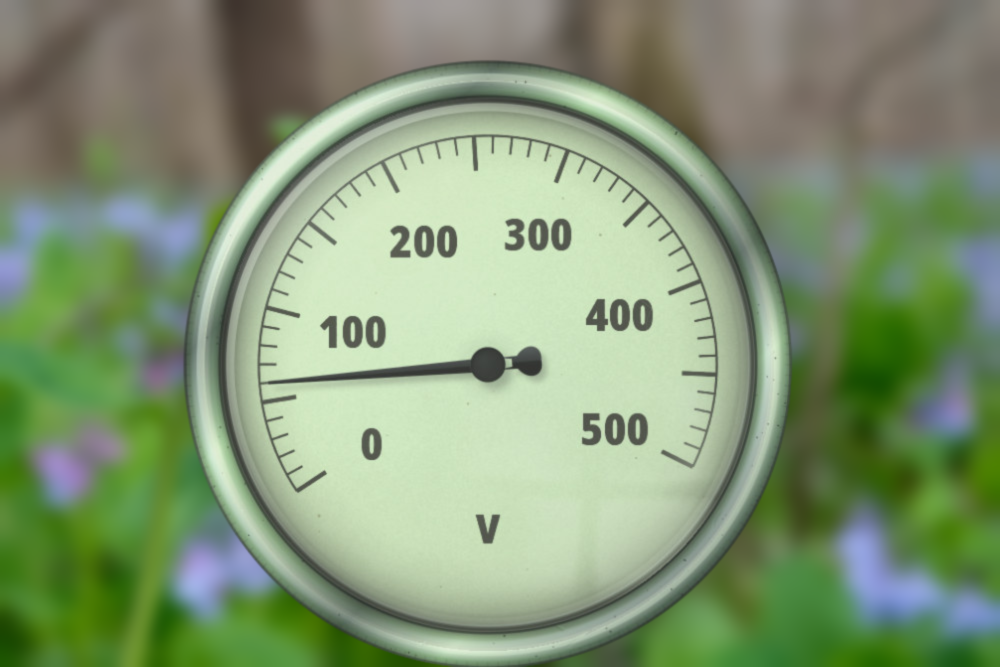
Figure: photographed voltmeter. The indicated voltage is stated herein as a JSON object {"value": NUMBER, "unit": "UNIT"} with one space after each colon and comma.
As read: {"value": 60, "unit": "V"}
